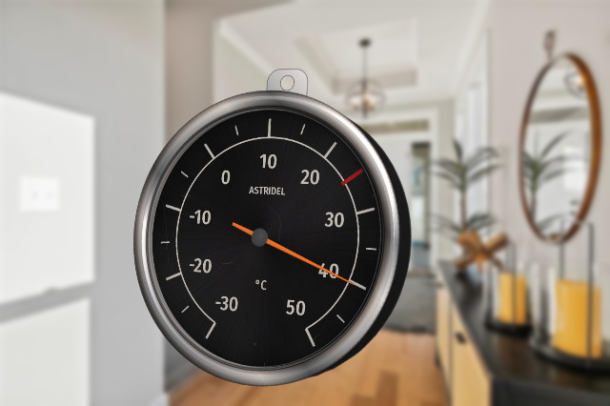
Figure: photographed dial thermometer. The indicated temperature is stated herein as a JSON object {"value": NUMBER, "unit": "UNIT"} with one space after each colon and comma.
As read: {"value": 40, "unit": "°C"}
